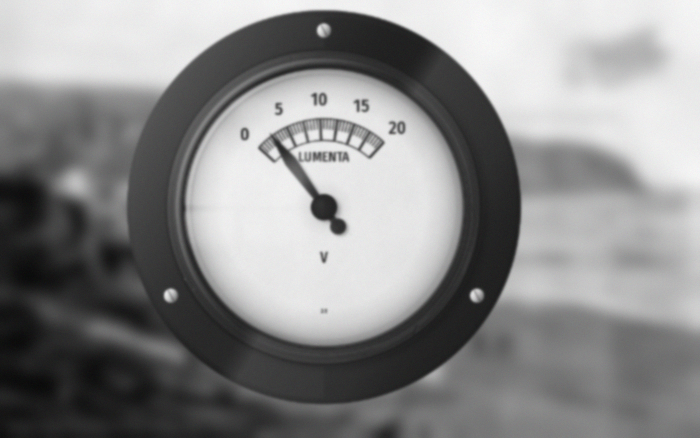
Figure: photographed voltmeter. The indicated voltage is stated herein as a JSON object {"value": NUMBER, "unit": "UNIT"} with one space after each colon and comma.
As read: {"value": 2.5, "unit": "V"}
